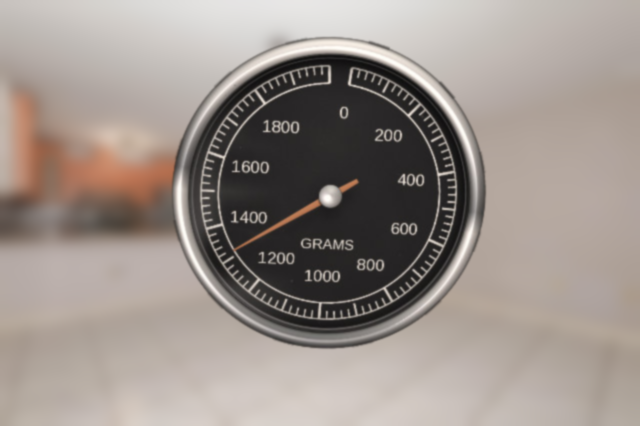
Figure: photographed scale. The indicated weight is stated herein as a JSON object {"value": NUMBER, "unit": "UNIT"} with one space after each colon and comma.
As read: {"value": 1320, "unit": "g"}
